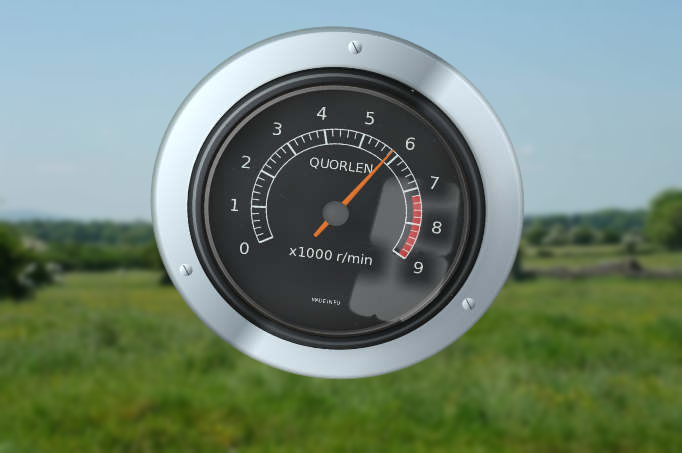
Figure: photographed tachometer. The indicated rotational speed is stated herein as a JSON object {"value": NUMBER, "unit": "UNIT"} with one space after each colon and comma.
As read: {"value": 5800, "unit": "rpm"}
